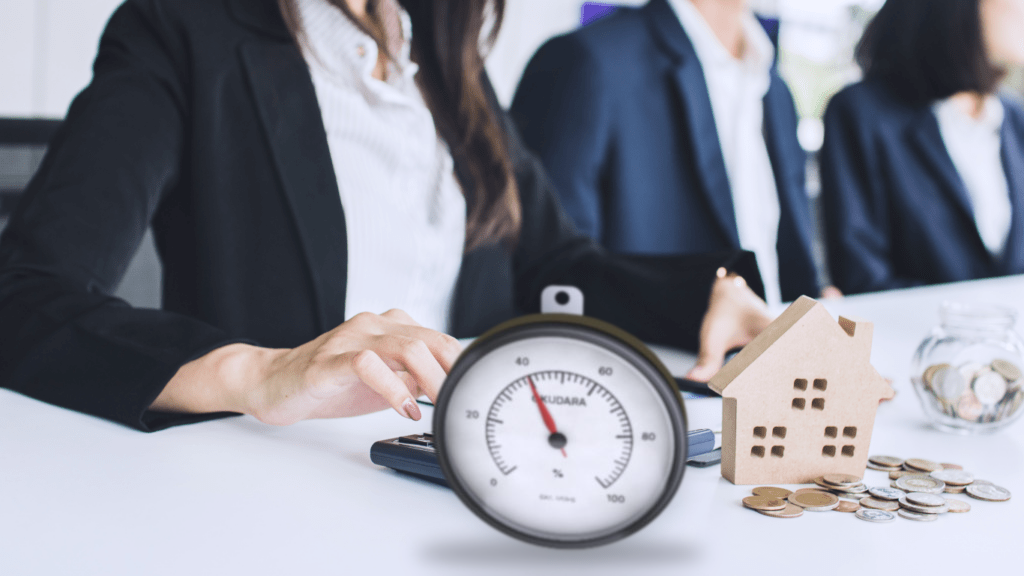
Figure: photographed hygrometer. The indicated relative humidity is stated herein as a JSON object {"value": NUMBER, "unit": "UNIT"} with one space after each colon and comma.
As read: {"value": 40, "unit": "%"}
